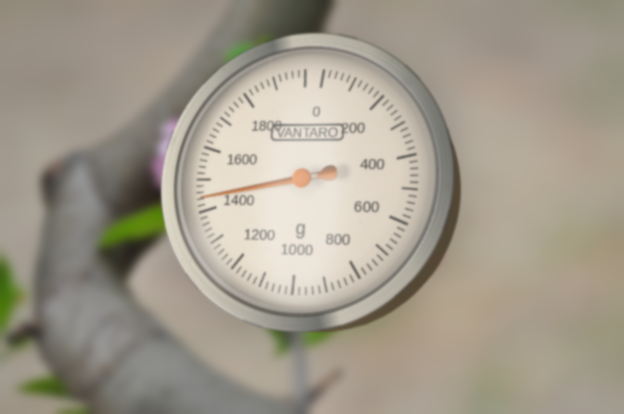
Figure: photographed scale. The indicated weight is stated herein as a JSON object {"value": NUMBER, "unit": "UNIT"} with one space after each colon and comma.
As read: {"value": 1440, "unit": "g"}
